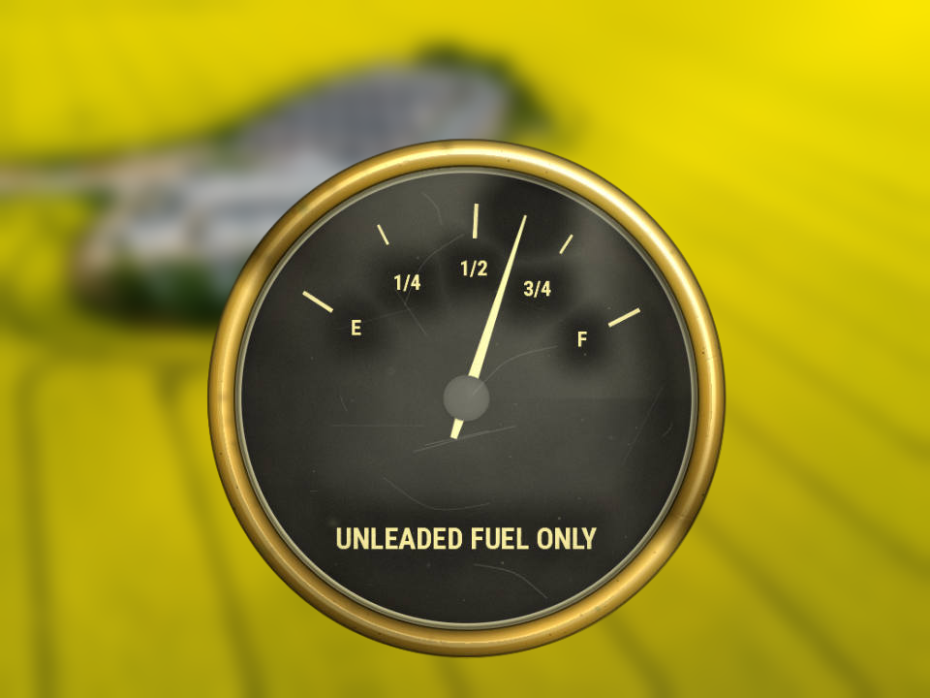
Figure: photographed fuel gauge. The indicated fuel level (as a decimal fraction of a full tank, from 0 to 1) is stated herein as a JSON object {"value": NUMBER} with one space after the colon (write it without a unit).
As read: {"value": 0.625}
